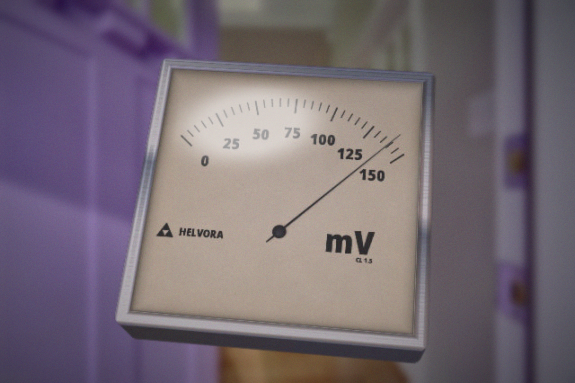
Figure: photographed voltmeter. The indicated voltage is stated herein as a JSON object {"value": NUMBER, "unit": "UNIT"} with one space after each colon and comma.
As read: {"value": 140, "unit": "mV"}
